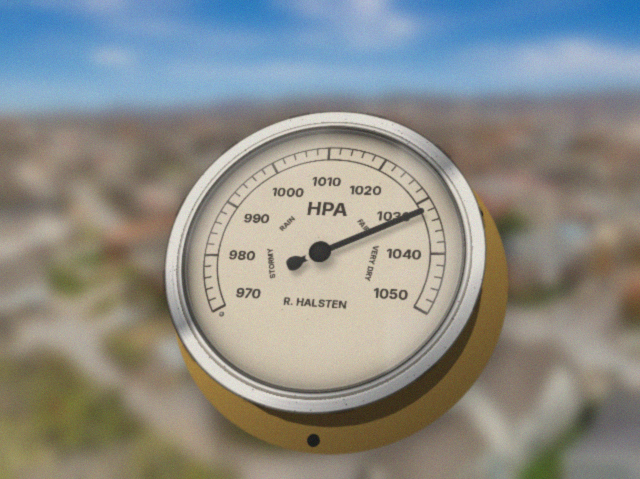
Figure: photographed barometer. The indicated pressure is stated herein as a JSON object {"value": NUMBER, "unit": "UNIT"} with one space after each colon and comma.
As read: {"value": 1032, "unit": "hPa"}
